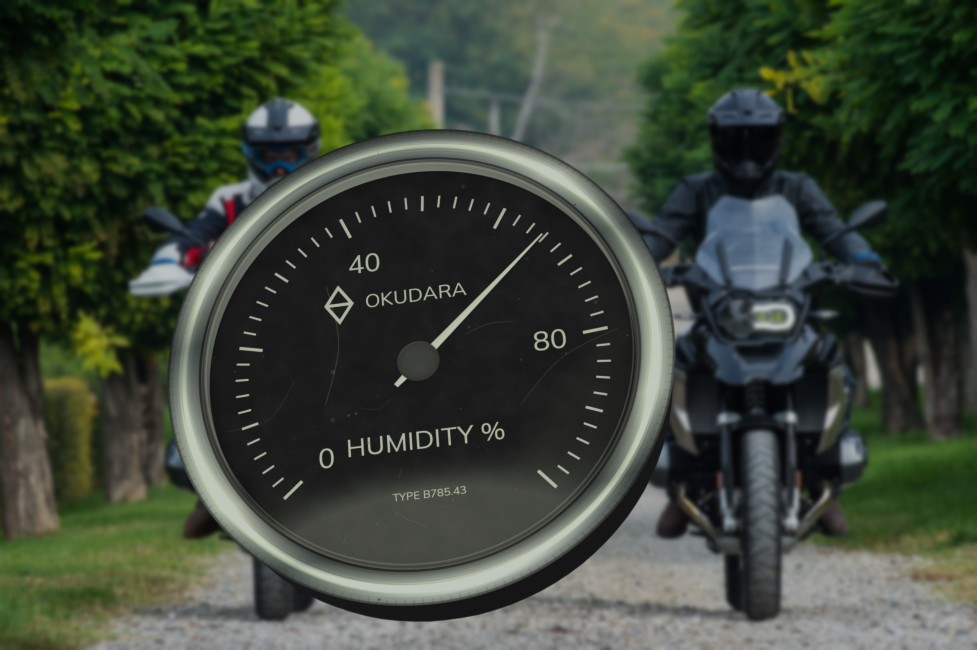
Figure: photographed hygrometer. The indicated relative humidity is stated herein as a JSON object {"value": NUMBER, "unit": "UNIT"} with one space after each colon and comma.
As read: {"value": 66, "unit": "%"}
